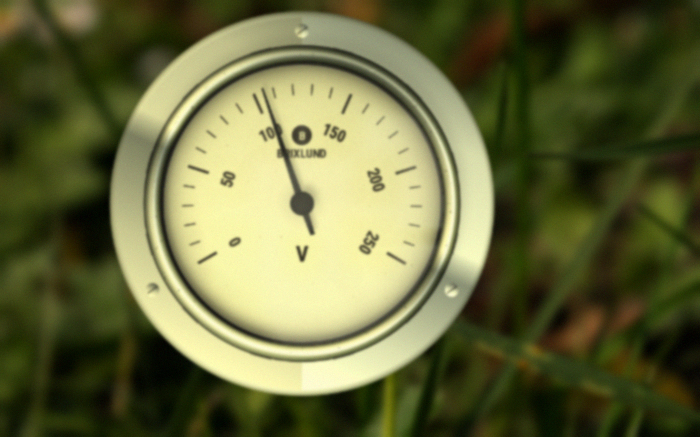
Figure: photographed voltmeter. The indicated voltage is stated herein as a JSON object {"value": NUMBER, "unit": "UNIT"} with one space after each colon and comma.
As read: {"value": 105, "unit": "V"}
